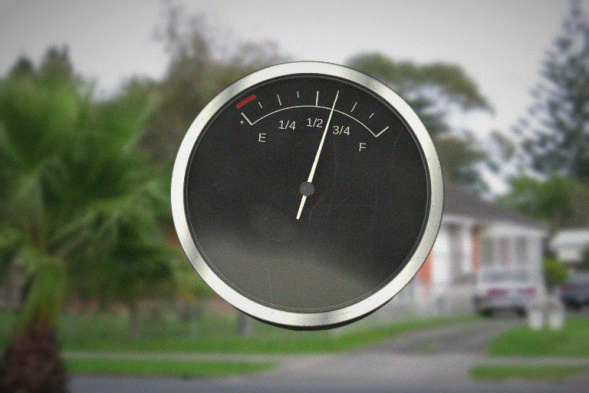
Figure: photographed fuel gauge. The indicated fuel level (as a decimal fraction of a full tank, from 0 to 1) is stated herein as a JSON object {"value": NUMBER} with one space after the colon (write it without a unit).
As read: {"value": 0.625}
